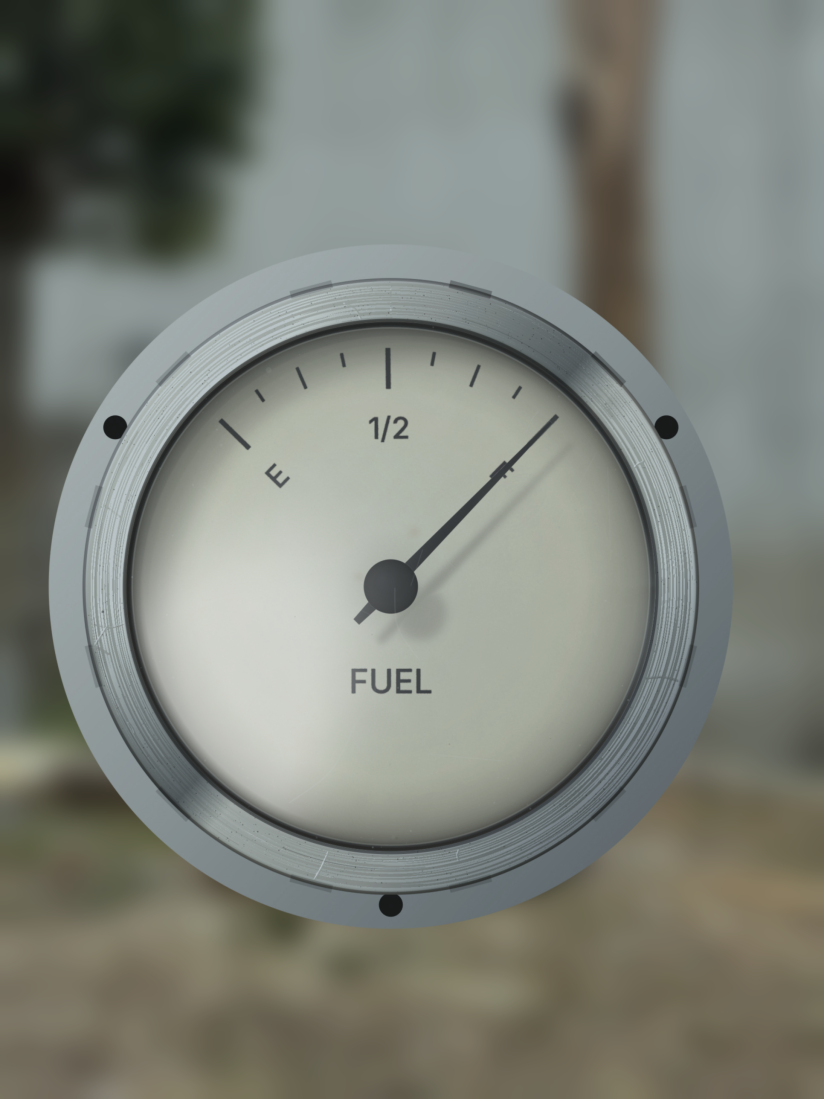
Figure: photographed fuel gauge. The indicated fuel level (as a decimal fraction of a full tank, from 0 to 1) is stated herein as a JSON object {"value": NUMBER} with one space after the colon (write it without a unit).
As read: {"value": 1}
